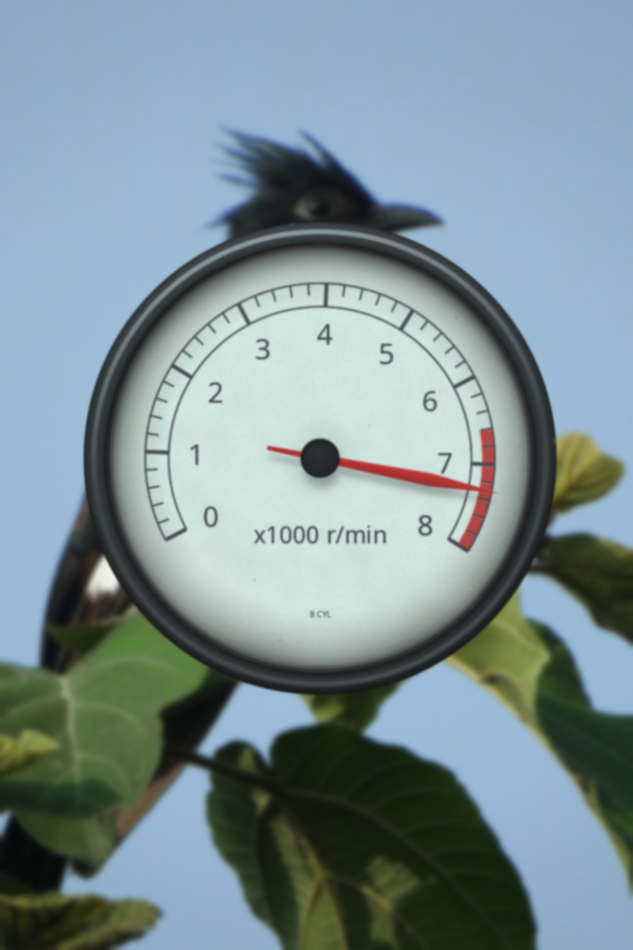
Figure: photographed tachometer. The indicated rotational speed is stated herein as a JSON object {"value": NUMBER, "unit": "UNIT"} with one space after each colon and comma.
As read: {"value": 7300, "unit": "rpm"}
